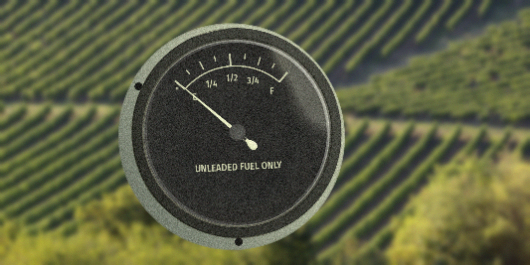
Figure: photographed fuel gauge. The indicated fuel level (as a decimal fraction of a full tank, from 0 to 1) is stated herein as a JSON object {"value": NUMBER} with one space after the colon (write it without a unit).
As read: {"value": 0}
